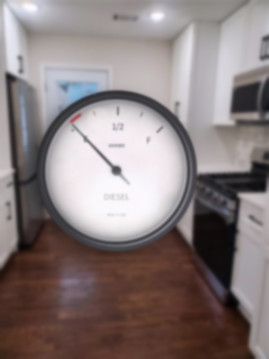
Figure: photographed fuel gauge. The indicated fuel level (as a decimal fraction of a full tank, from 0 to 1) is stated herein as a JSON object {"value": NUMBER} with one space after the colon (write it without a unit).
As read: {"value": 0}
